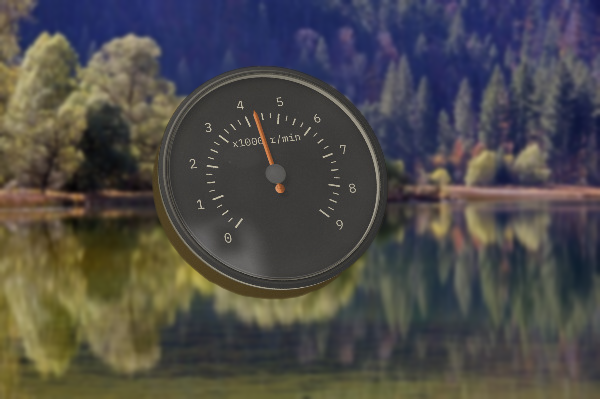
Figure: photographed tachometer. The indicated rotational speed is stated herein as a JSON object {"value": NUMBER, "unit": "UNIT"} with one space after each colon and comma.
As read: {"value": 4250, "unit": "rpm"}
